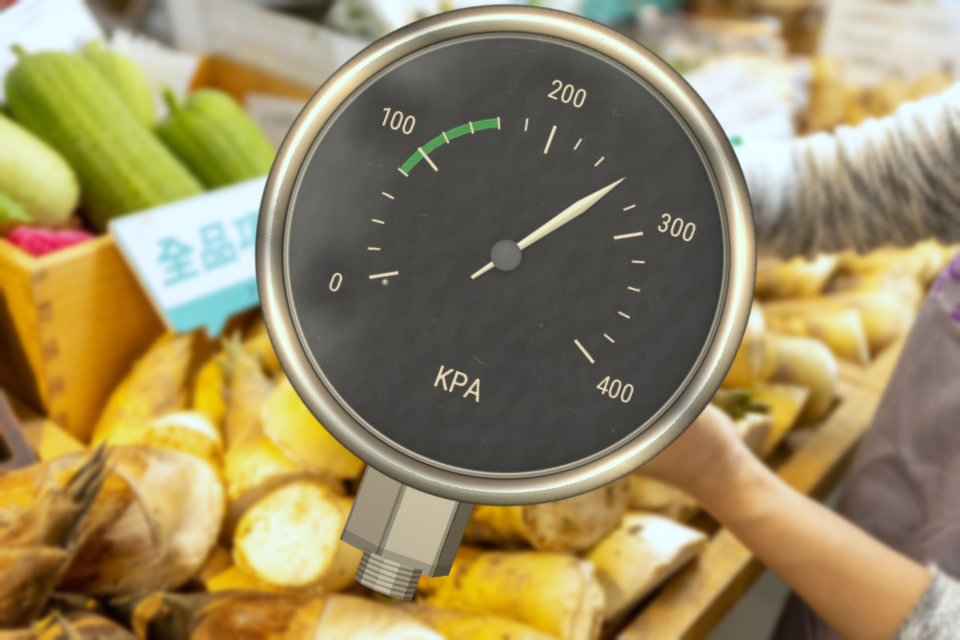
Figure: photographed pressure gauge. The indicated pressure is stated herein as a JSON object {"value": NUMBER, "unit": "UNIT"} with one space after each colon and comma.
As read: {"value": 260, "unit": "kPa"}
